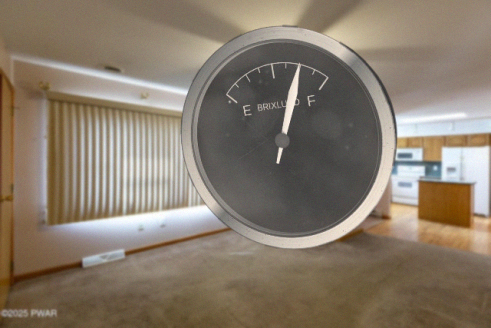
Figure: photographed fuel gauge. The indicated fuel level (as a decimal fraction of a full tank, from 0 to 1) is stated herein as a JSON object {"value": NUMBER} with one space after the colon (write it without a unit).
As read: {"value": 0.75}
